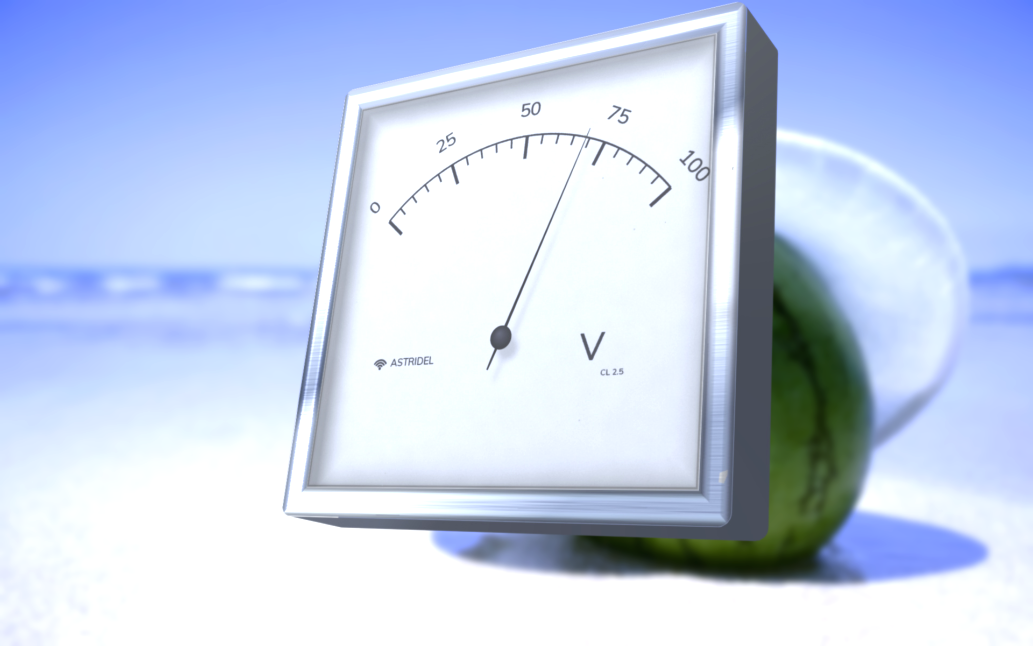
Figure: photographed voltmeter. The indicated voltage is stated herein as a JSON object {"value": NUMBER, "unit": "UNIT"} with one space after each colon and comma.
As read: {"value": 70, "unit": "V"}
